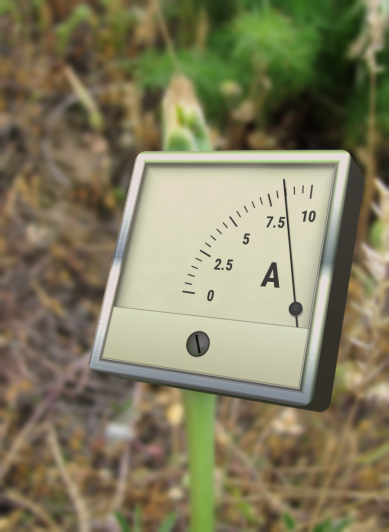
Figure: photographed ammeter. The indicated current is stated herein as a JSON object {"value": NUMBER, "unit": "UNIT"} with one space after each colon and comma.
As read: {"value": 8.5, "unit": "A"}
